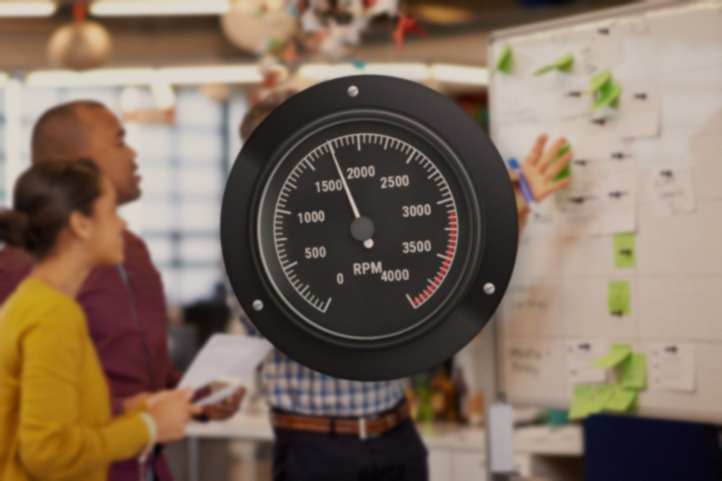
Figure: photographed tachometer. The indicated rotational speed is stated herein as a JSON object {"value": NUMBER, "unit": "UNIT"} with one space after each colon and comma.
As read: {"value": 1750, "unit": "rpm"}
